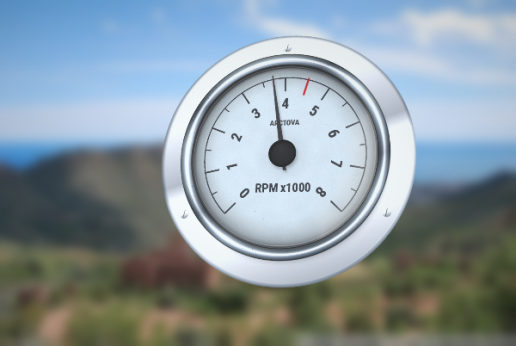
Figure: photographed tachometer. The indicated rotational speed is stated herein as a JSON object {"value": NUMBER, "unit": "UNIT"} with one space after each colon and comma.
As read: {"value": 3750, "unit": "rpm"}
